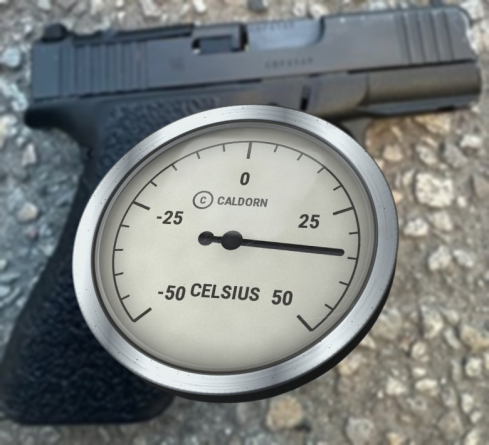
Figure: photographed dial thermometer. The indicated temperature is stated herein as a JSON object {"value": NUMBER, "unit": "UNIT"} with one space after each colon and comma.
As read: {"value": 35, "unit": "°C"}
